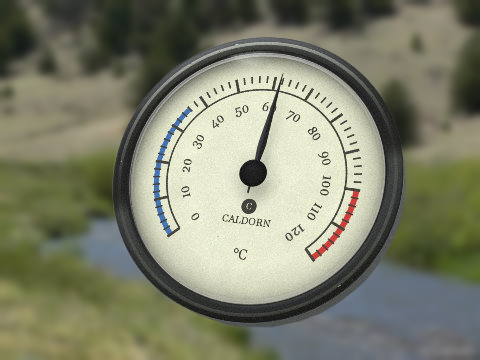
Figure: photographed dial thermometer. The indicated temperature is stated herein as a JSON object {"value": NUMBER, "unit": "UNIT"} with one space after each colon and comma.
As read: {"value": 62, "unit": "°C"}
